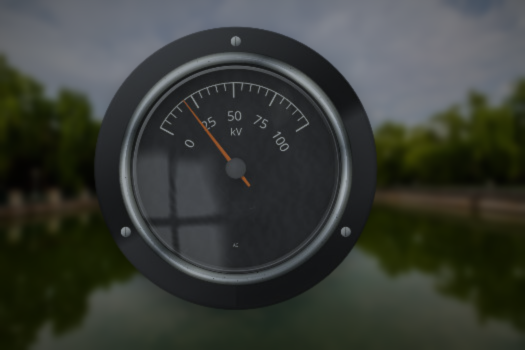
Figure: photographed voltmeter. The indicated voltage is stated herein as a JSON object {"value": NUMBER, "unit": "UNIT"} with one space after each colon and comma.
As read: {"value": 20, "unit": "kV"}
